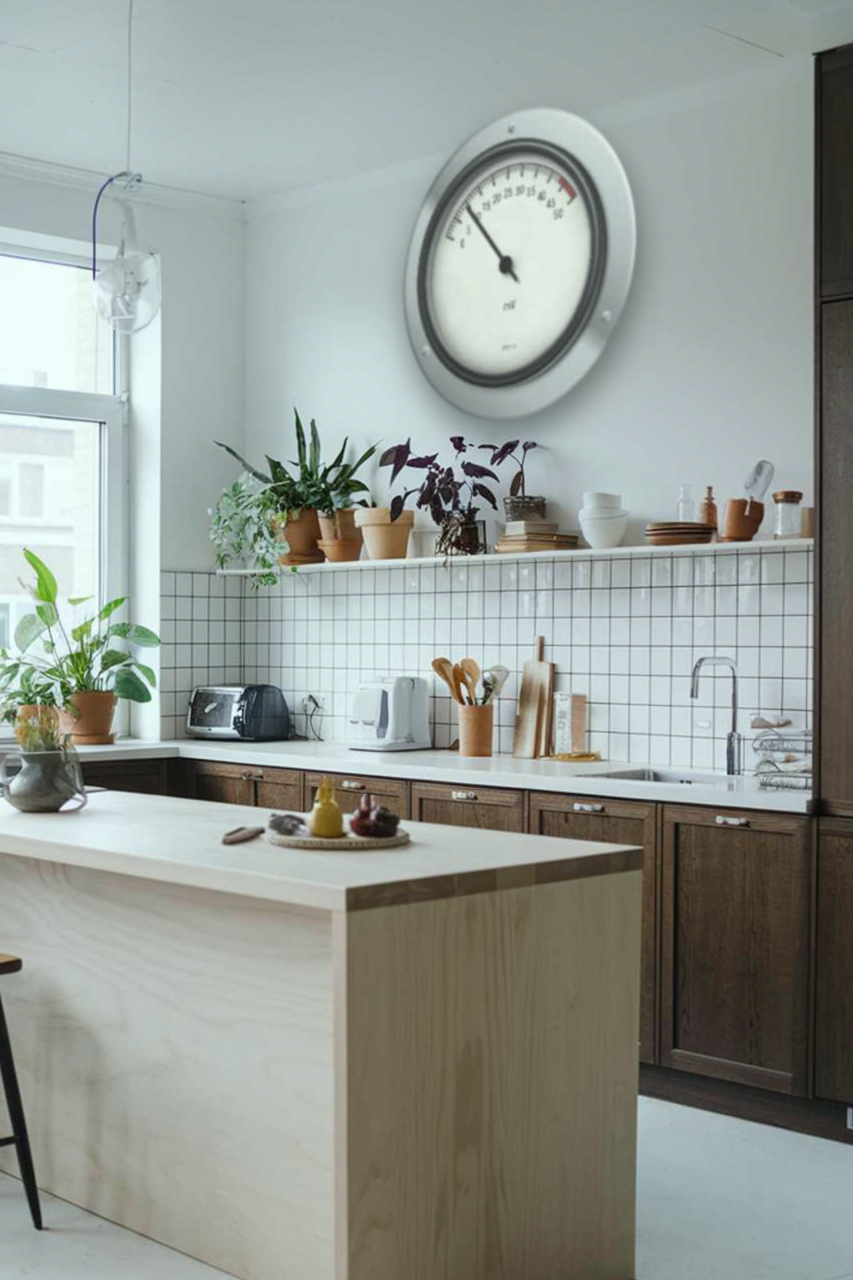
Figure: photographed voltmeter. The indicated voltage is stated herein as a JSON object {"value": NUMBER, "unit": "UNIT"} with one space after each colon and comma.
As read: {"value": 10, "unit": "mV"}
